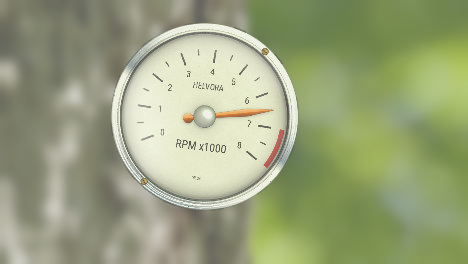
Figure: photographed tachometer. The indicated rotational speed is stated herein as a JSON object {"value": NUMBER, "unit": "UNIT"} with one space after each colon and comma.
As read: {"value": 6500, "unit": "rpm"}
